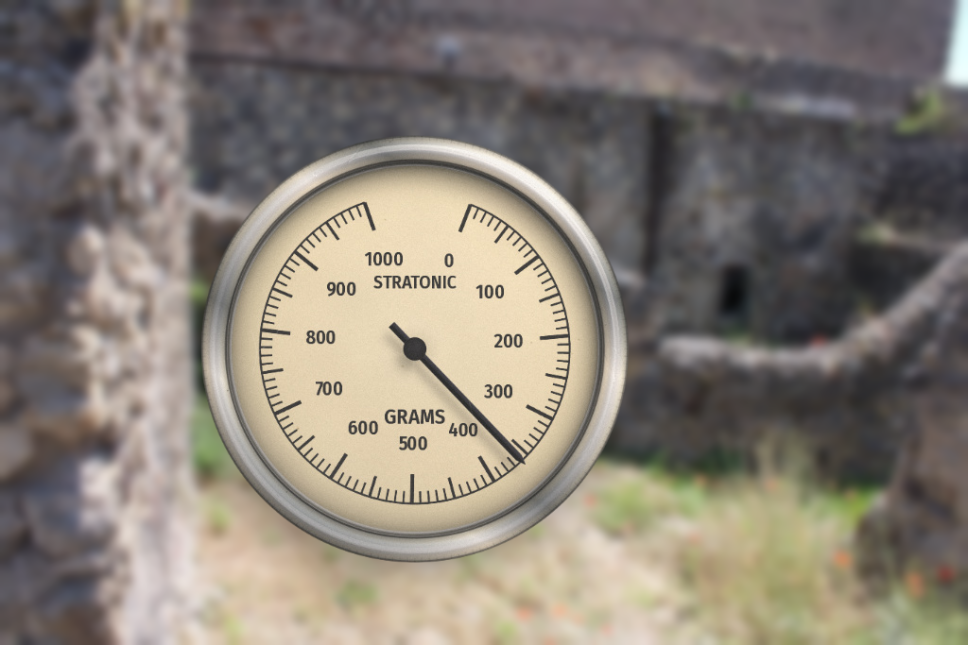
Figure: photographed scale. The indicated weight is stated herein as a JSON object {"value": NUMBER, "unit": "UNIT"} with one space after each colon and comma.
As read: {"value": 360, "unit": "g"}
